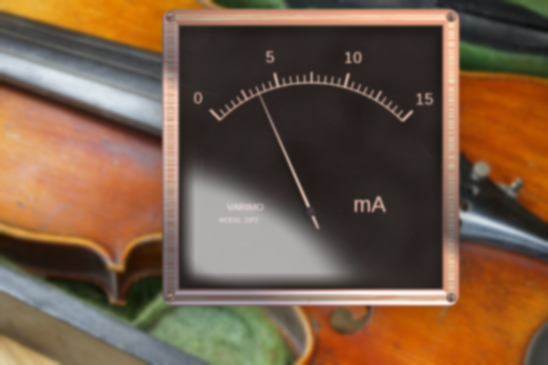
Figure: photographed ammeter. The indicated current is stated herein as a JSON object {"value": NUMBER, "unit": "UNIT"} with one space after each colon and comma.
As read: {"value": 3.5, "unit": "mA"}
